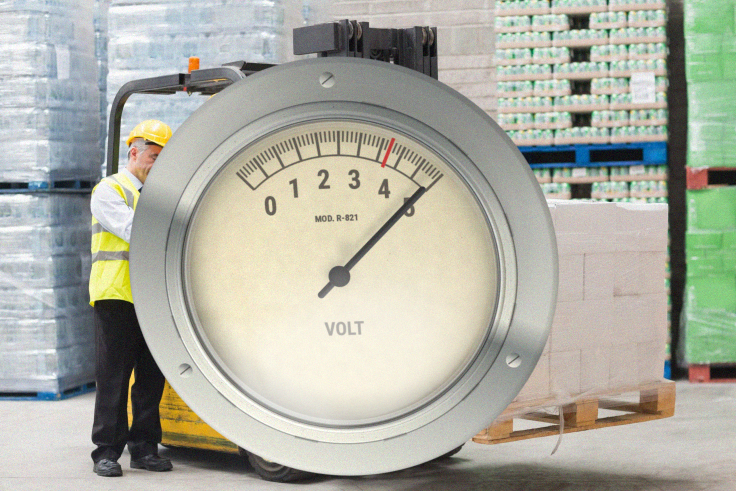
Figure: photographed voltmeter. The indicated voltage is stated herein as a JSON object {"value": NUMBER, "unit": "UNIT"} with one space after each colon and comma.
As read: {"value": 4.9, "unit": "V"}
